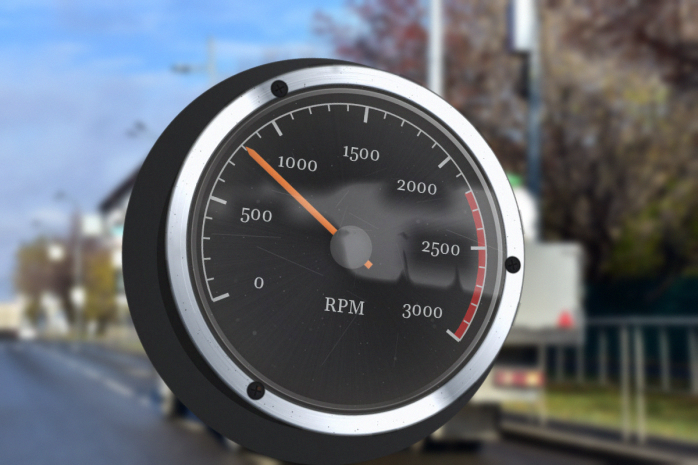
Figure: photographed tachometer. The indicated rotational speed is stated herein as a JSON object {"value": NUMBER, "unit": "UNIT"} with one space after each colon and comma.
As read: {"value": 800, "unit": "rpm"}
